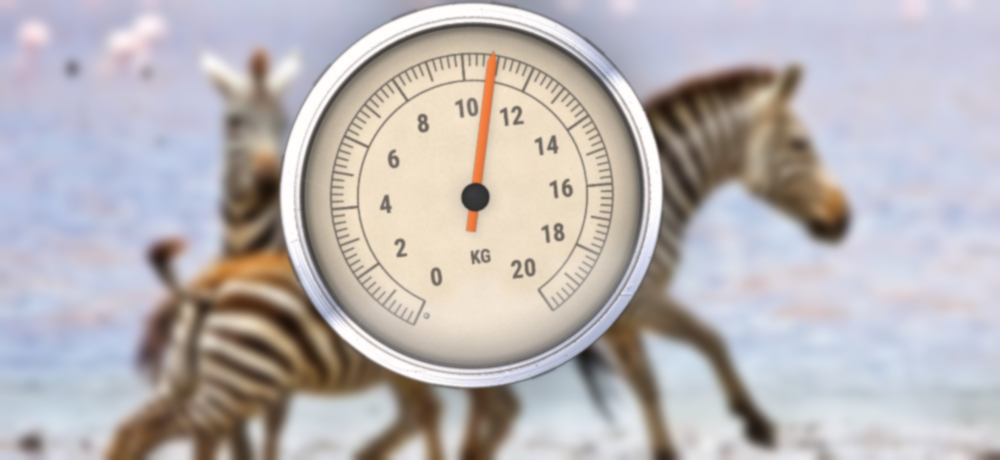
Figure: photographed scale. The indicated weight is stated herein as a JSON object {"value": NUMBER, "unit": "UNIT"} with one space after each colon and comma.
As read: {"value": 10.8, "unit": "kg"}
